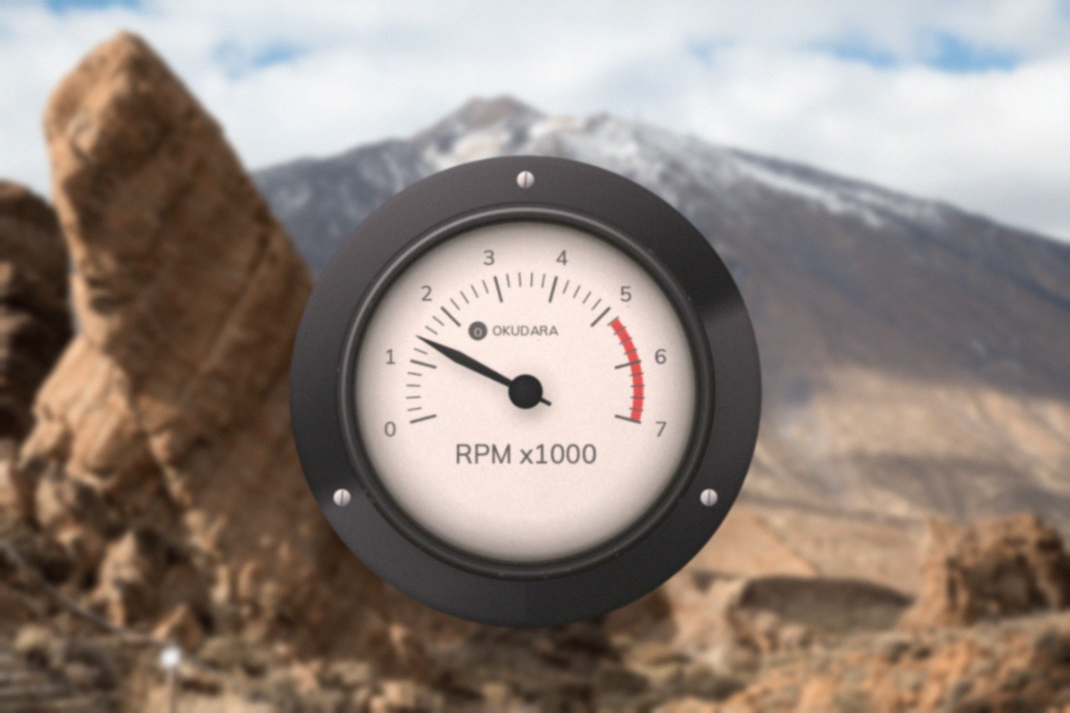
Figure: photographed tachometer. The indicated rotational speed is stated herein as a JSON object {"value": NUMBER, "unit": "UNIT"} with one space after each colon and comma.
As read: {"value": 1400, "unit": "rpm"}
